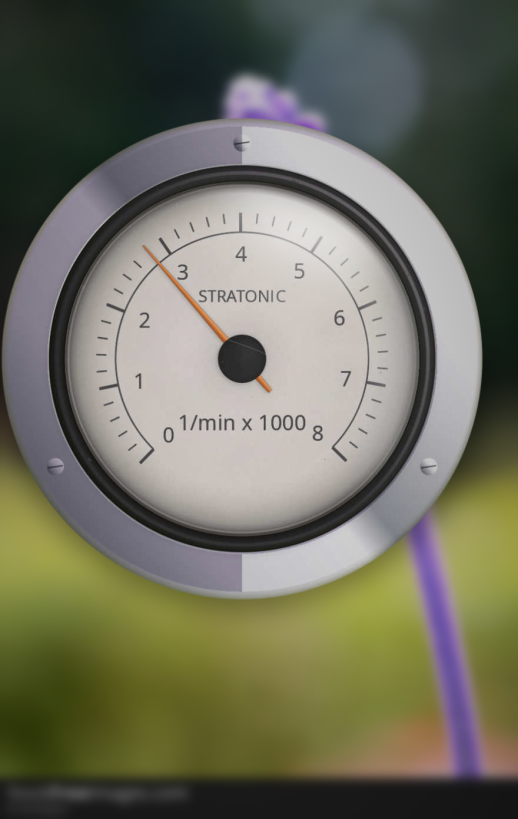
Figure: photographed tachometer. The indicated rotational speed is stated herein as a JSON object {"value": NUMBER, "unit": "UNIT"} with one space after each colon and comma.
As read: {"value": 2800, "unit": "rpm"}
